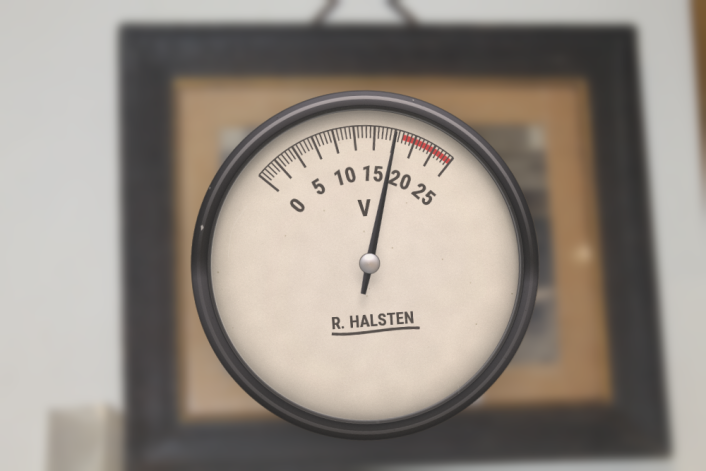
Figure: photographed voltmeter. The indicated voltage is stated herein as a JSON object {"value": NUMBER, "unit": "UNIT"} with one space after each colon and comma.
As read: {"value": 17.5, "unit": "V"}
